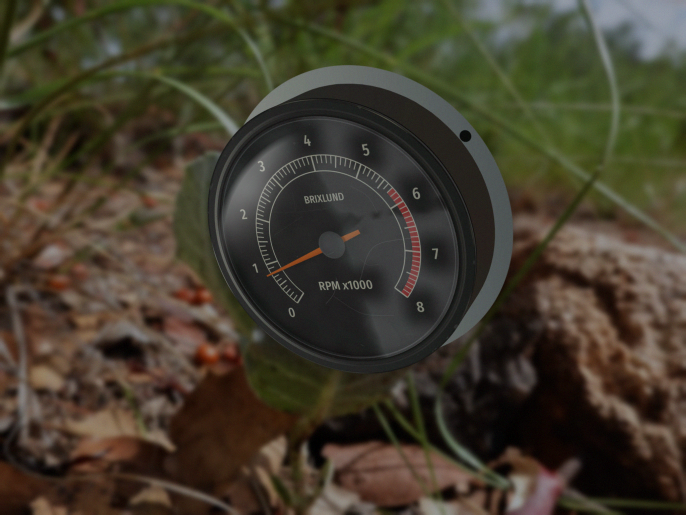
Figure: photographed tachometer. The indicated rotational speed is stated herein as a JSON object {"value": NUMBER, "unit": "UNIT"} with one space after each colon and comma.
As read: {"value": 800, "unit": "rpm"}
